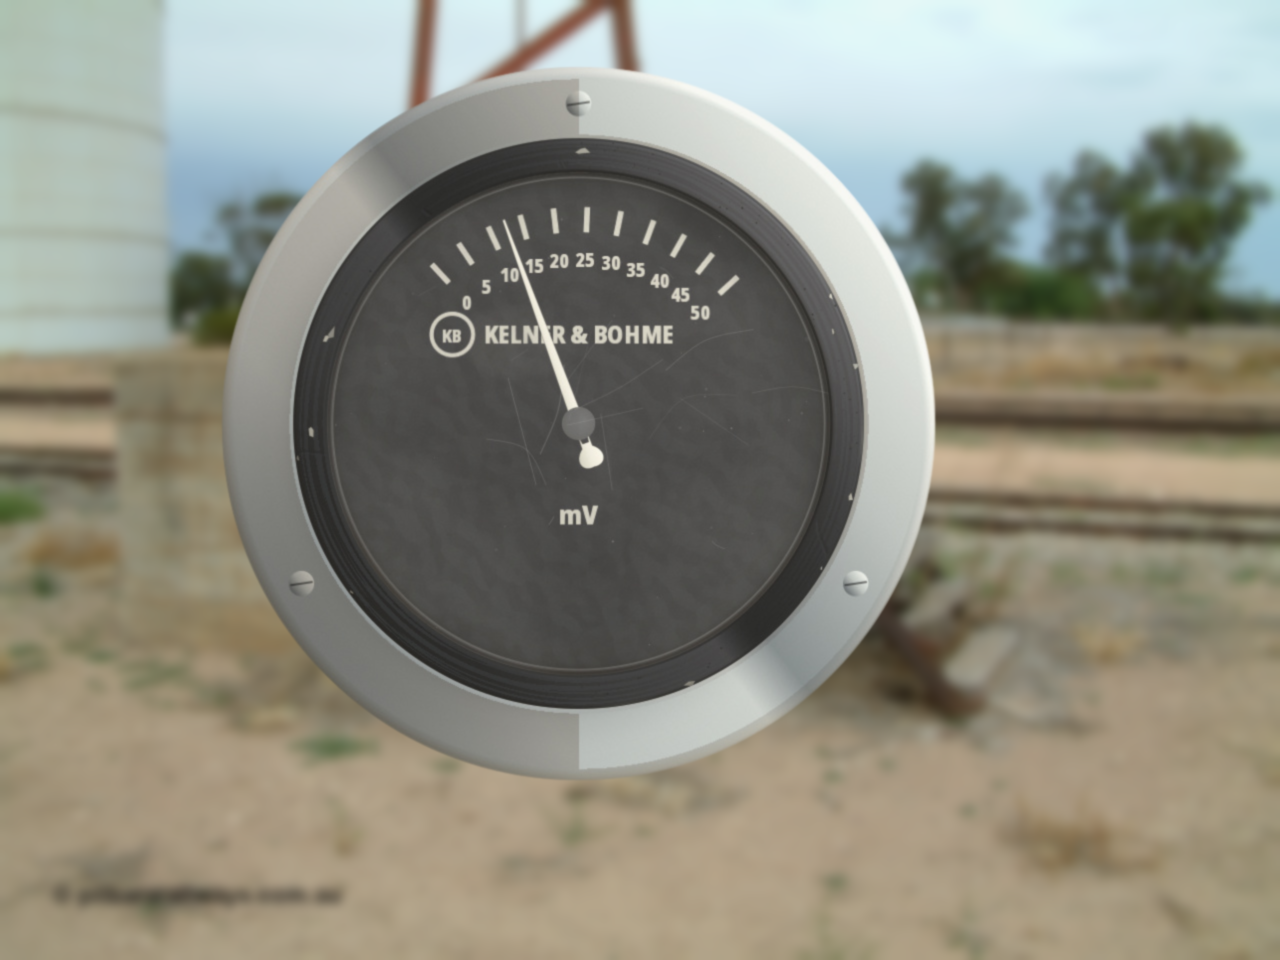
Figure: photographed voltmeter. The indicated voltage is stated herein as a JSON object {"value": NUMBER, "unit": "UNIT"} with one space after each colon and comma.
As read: {"value": 12.5, "unit": "mV"}
